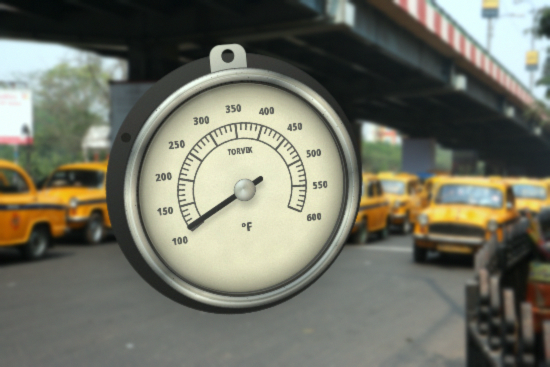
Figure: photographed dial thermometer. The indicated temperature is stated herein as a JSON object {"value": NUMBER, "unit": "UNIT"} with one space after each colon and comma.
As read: {"value": 110, "unit": "°F"}
